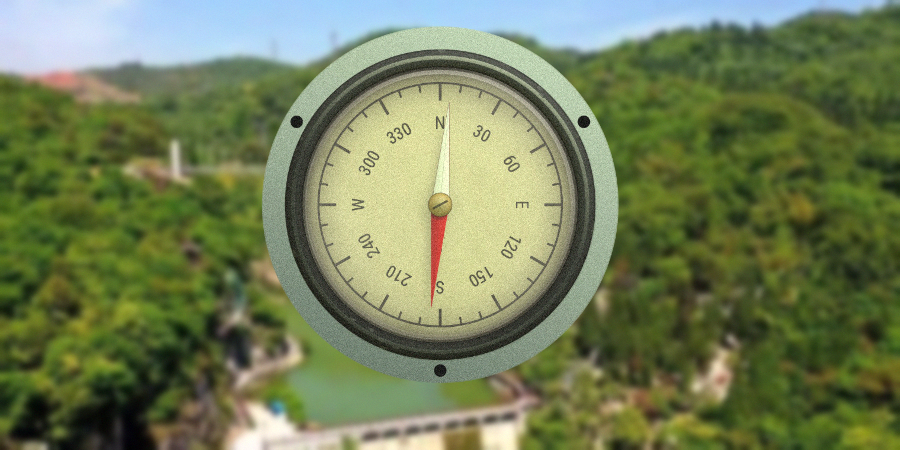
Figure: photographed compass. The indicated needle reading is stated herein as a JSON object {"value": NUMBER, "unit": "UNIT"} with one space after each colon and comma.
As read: {"value": 185, "unit": "°"}
